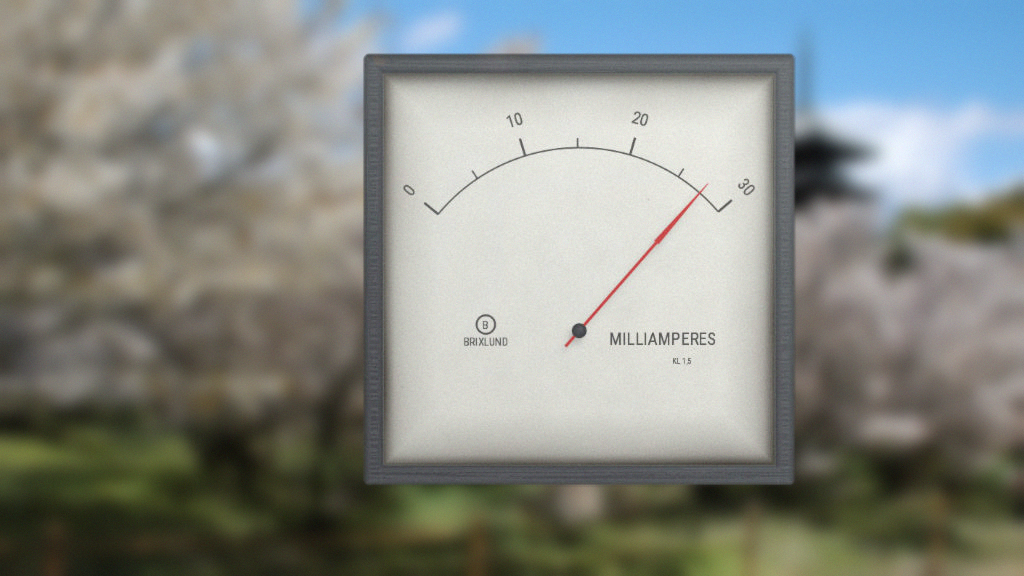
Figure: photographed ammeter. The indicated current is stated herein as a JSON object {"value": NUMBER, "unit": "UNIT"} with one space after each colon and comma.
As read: {"value": 27.5, "unit": "mA"}
